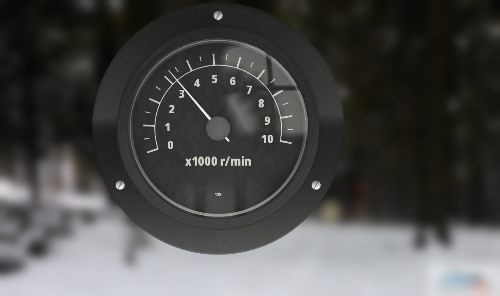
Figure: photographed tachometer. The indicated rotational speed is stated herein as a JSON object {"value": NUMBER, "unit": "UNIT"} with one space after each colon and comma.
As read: {"value": 3250, "unit": "rpm"}
